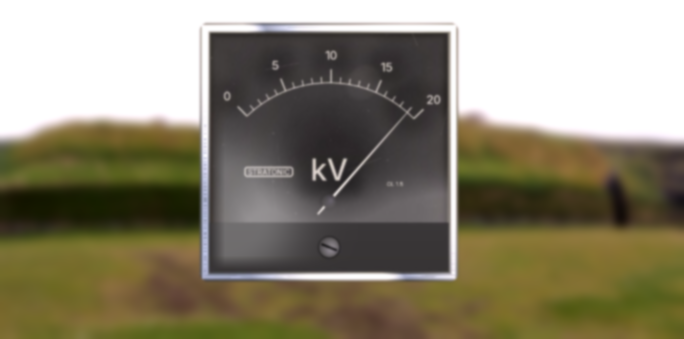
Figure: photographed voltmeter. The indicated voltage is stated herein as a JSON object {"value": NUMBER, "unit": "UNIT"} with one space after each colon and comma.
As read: {"value": 19, "unit": "kV"}
